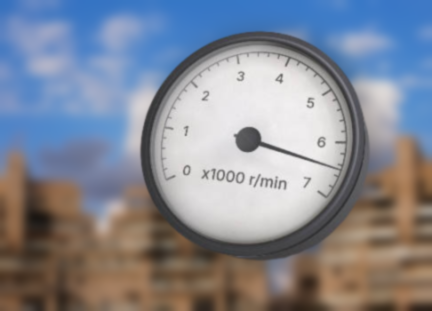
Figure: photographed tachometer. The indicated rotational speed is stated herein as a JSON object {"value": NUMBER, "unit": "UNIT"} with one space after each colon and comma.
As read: {"value": 6500, "unit": "rpm"}
